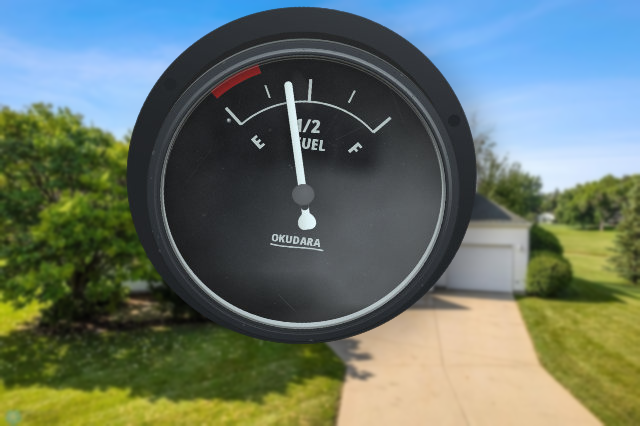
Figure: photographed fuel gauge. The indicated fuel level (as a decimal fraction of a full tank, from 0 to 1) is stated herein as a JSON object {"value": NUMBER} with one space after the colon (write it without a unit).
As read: {"value": 0.375}
